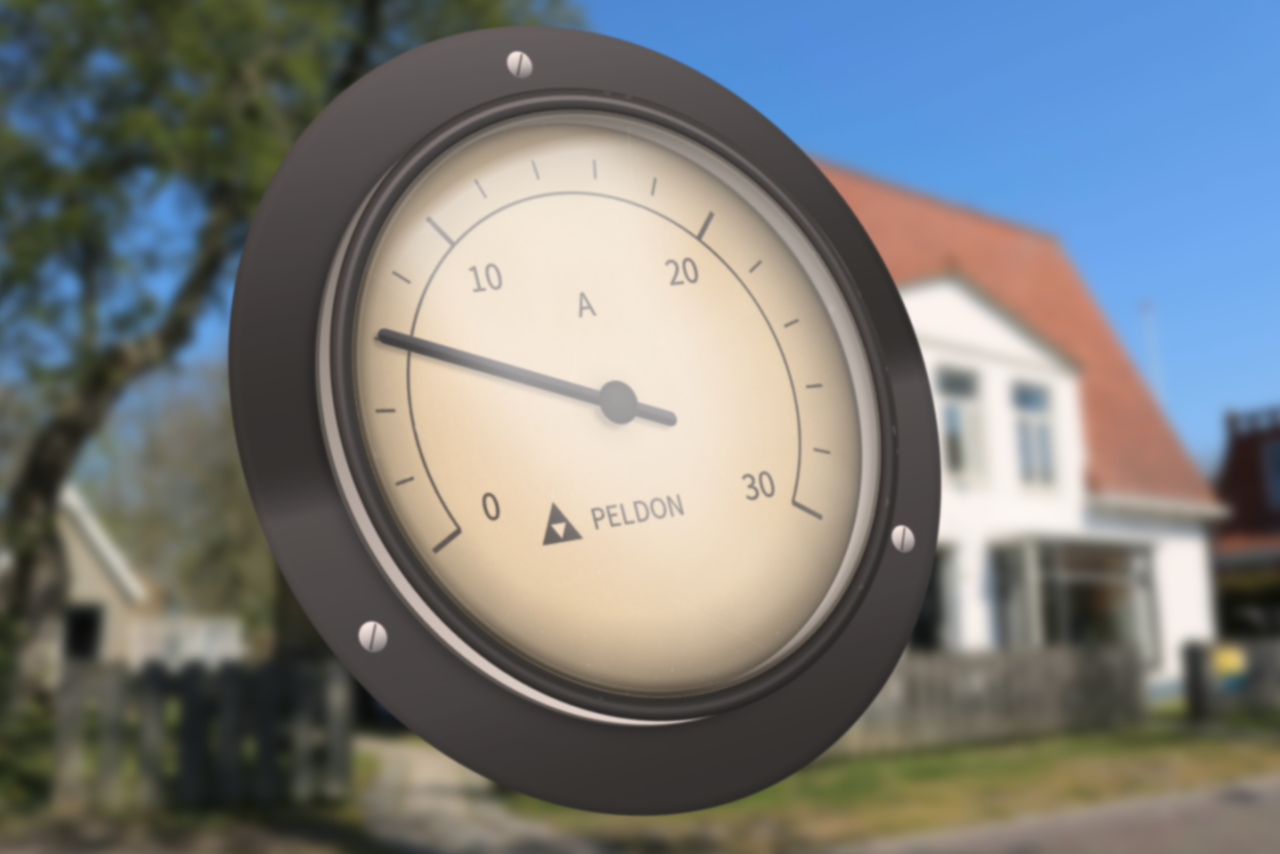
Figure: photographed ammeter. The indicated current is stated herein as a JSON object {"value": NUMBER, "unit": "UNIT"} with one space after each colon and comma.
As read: {"value": 6, "unit": "A"}
